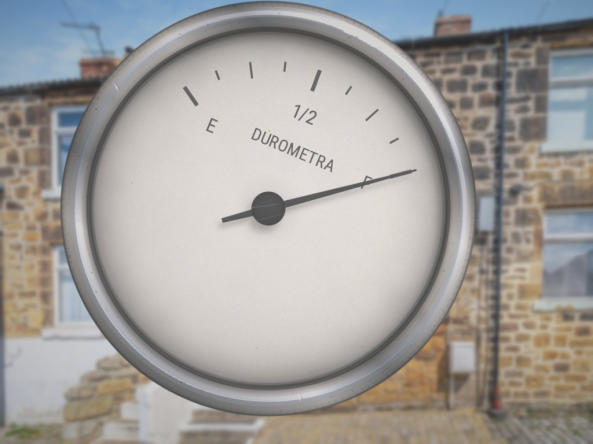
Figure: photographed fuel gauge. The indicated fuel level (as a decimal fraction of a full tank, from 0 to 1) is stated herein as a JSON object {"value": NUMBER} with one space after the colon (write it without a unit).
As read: {"value": 1}
